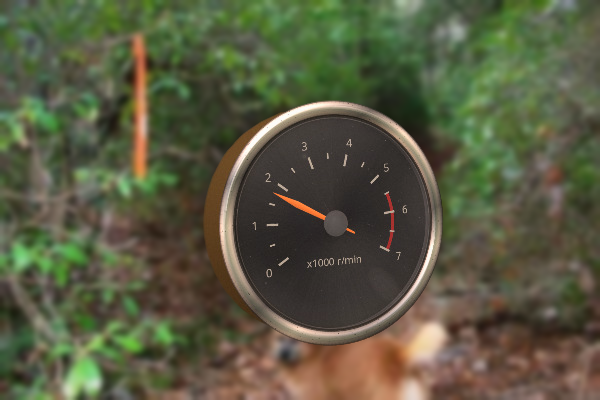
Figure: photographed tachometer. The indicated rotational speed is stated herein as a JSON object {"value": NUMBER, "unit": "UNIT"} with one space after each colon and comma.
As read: {"value": 1750, "unit": "rpm"}
